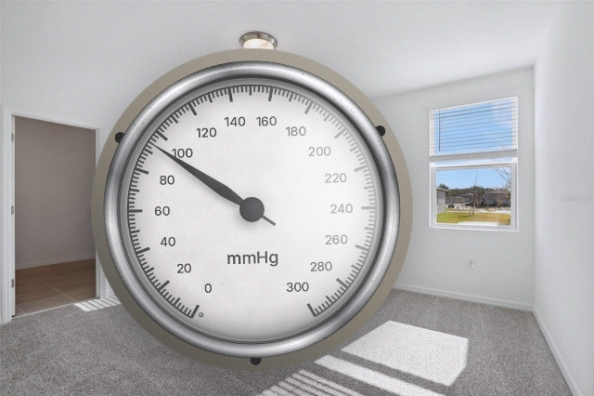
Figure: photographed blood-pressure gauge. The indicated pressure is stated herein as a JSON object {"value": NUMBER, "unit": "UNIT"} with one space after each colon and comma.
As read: {"value": 94, "unit": "mmHg"}
